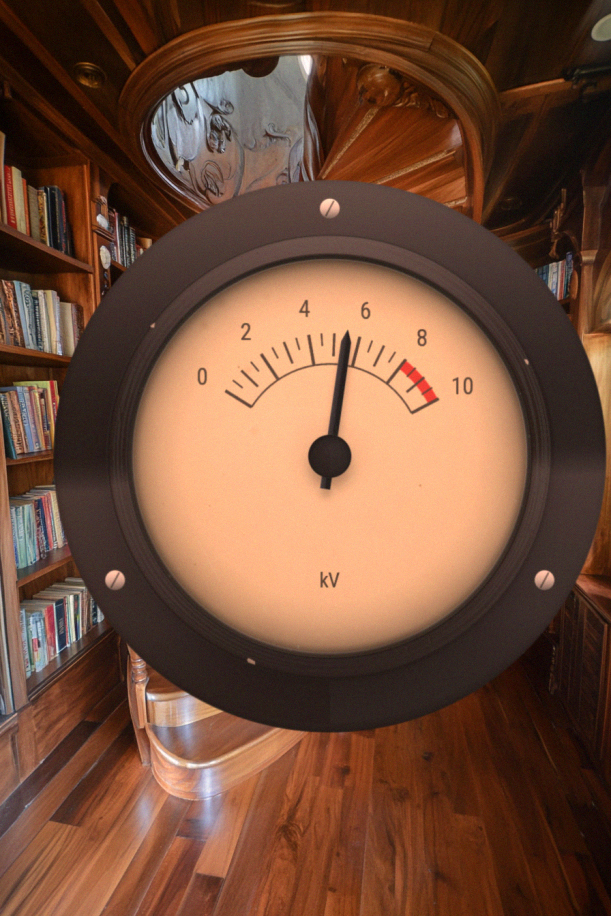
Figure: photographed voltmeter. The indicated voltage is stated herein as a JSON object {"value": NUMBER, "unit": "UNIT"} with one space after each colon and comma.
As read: {"value": 5.5, "unit": "kV"}
